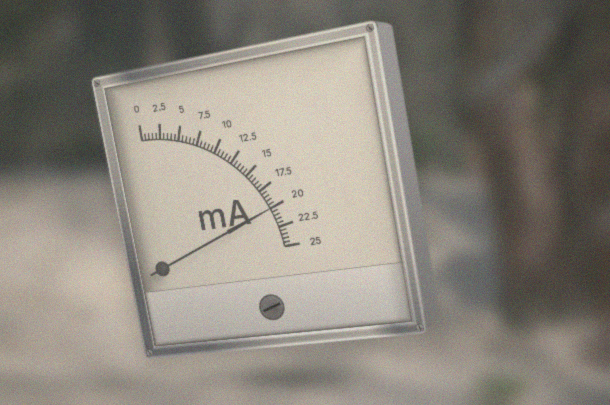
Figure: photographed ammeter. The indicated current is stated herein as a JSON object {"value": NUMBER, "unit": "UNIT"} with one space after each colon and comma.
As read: {"value": 20, "unit": "mA"}
